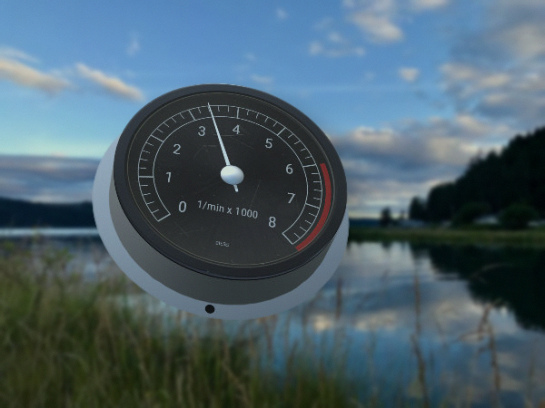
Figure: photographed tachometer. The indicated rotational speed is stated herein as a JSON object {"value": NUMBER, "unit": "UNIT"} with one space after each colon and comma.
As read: {"value": 3400, "unit": "rpm"}
